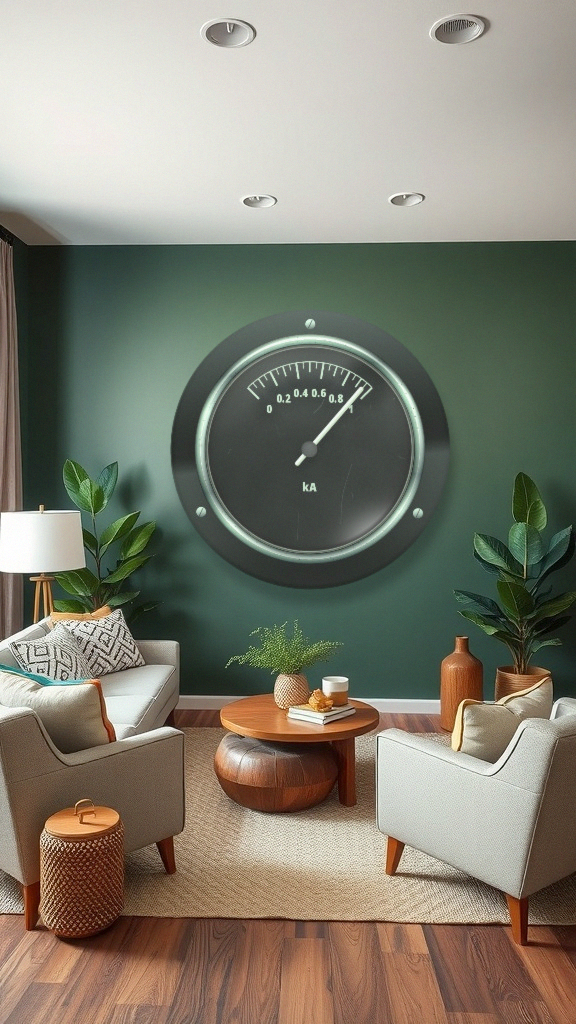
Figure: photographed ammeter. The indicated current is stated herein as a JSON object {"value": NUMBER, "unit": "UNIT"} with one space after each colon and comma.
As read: {"value": 0.95, "unit": "kA"}
